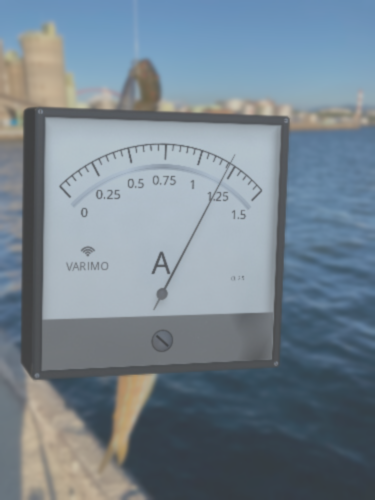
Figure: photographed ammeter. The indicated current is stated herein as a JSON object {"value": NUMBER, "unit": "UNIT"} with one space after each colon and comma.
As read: {"value": 1.2, "unit": "A"}
